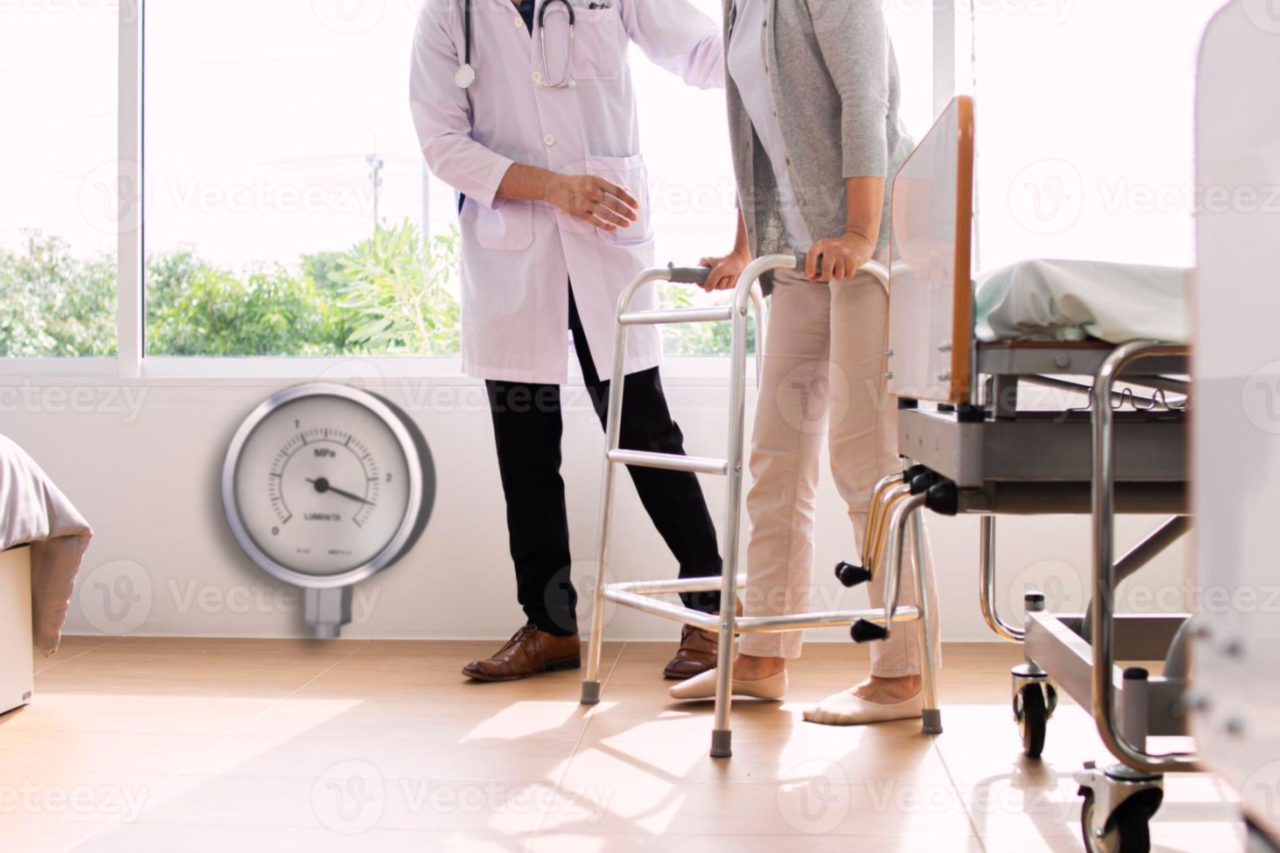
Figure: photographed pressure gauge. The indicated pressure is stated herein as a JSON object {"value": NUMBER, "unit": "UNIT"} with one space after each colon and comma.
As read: {"value": 2.25, "unit": "MPa"}
